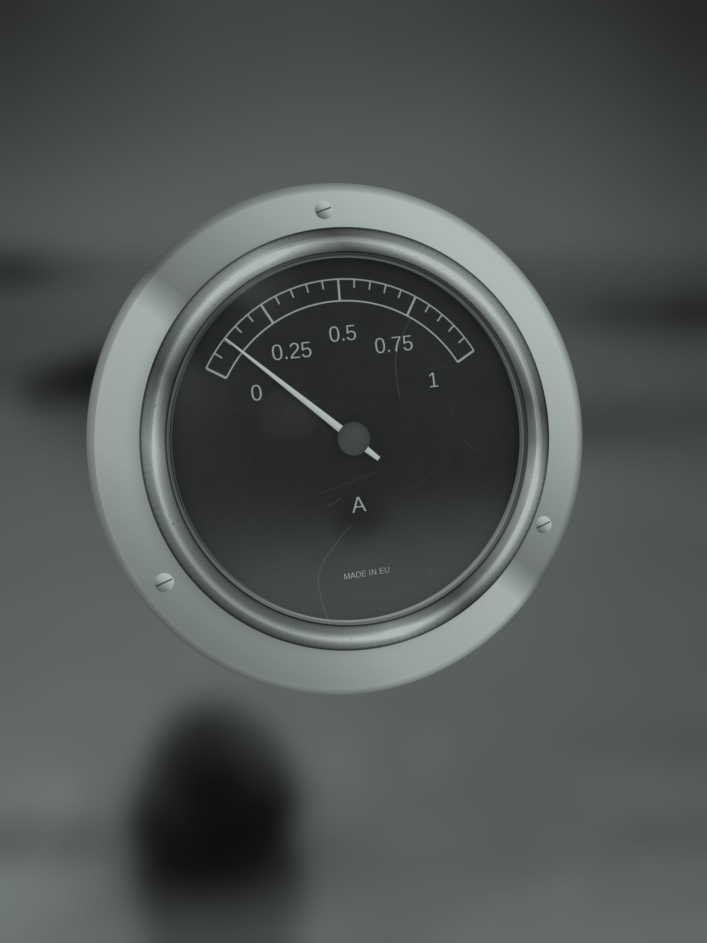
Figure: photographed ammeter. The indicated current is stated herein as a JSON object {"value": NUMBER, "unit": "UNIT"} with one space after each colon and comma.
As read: {"value": 0.1, "unit": "A"}
